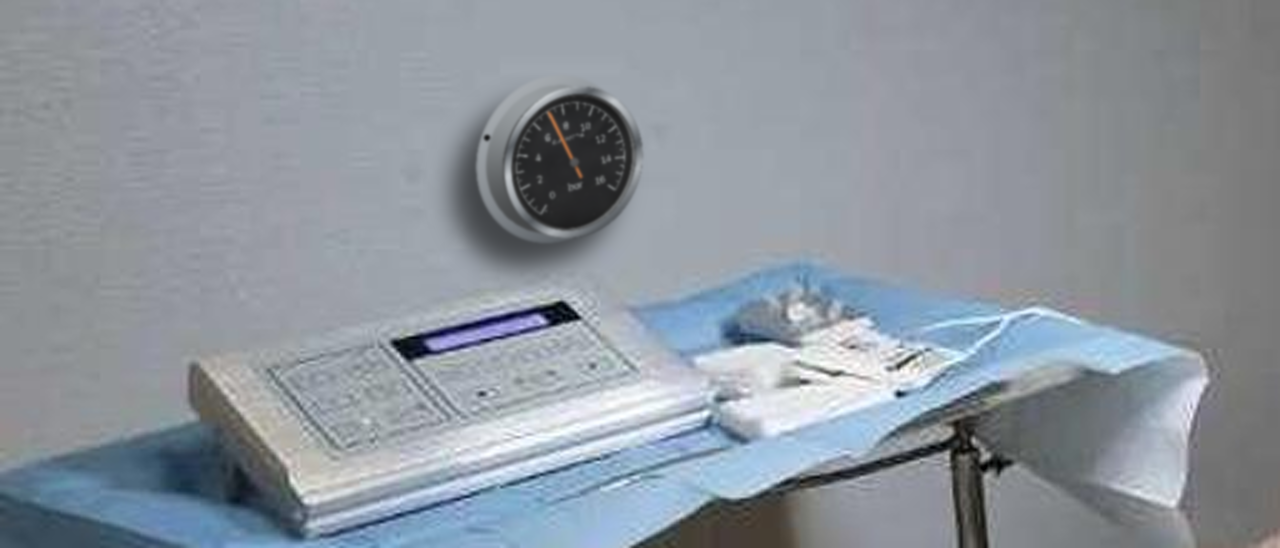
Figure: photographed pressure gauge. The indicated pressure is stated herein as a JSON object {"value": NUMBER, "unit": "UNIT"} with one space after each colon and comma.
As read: {"value": 7, "unit": "bar"}
